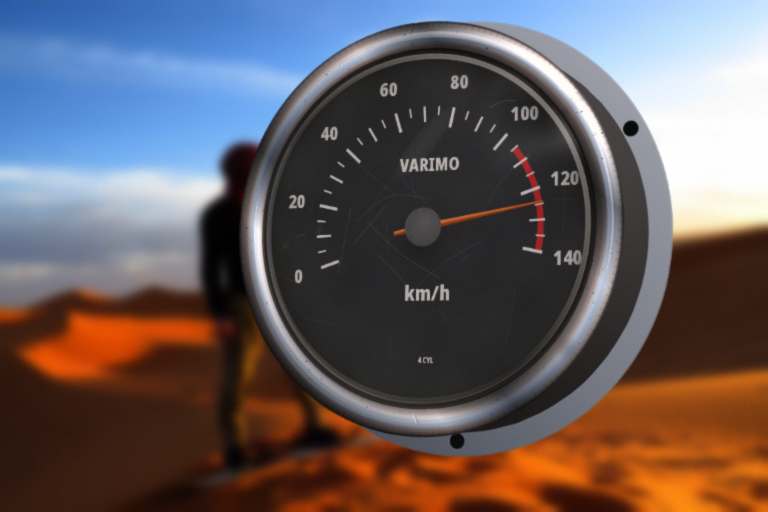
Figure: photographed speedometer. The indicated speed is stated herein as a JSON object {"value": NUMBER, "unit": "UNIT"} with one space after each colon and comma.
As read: {"value": 125, "unit": "km/h"}
